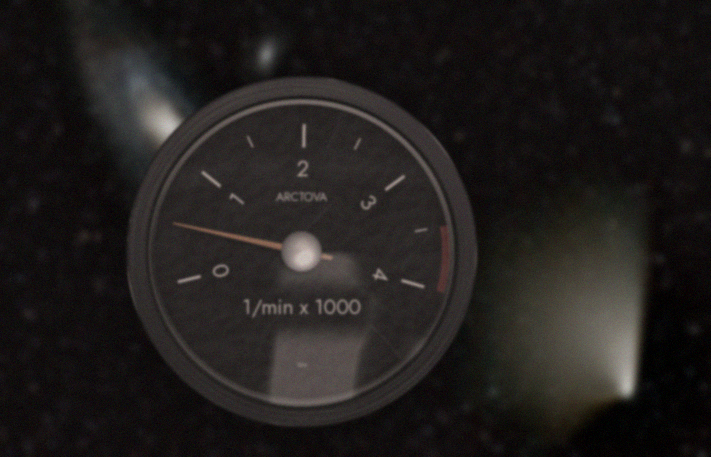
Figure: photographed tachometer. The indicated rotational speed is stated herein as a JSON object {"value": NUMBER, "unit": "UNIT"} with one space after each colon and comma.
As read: {"value": 500, "unit": "rpm"}
